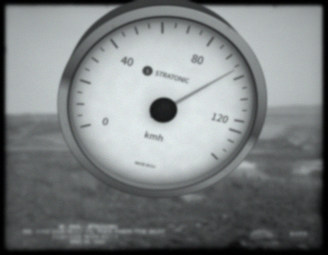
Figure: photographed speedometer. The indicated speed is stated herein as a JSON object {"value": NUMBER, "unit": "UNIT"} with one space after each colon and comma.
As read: {"value": 95, "unit": "km/h"}
